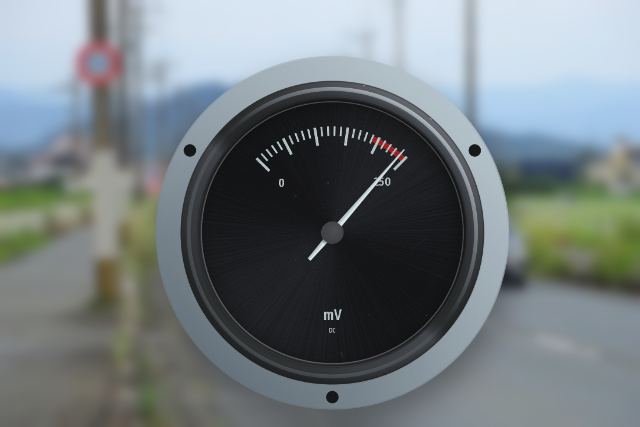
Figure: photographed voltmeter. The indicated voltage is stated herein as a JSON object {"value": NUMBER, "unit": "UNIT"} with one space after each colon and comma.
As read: {"value": 240, "unit": "mV"}
